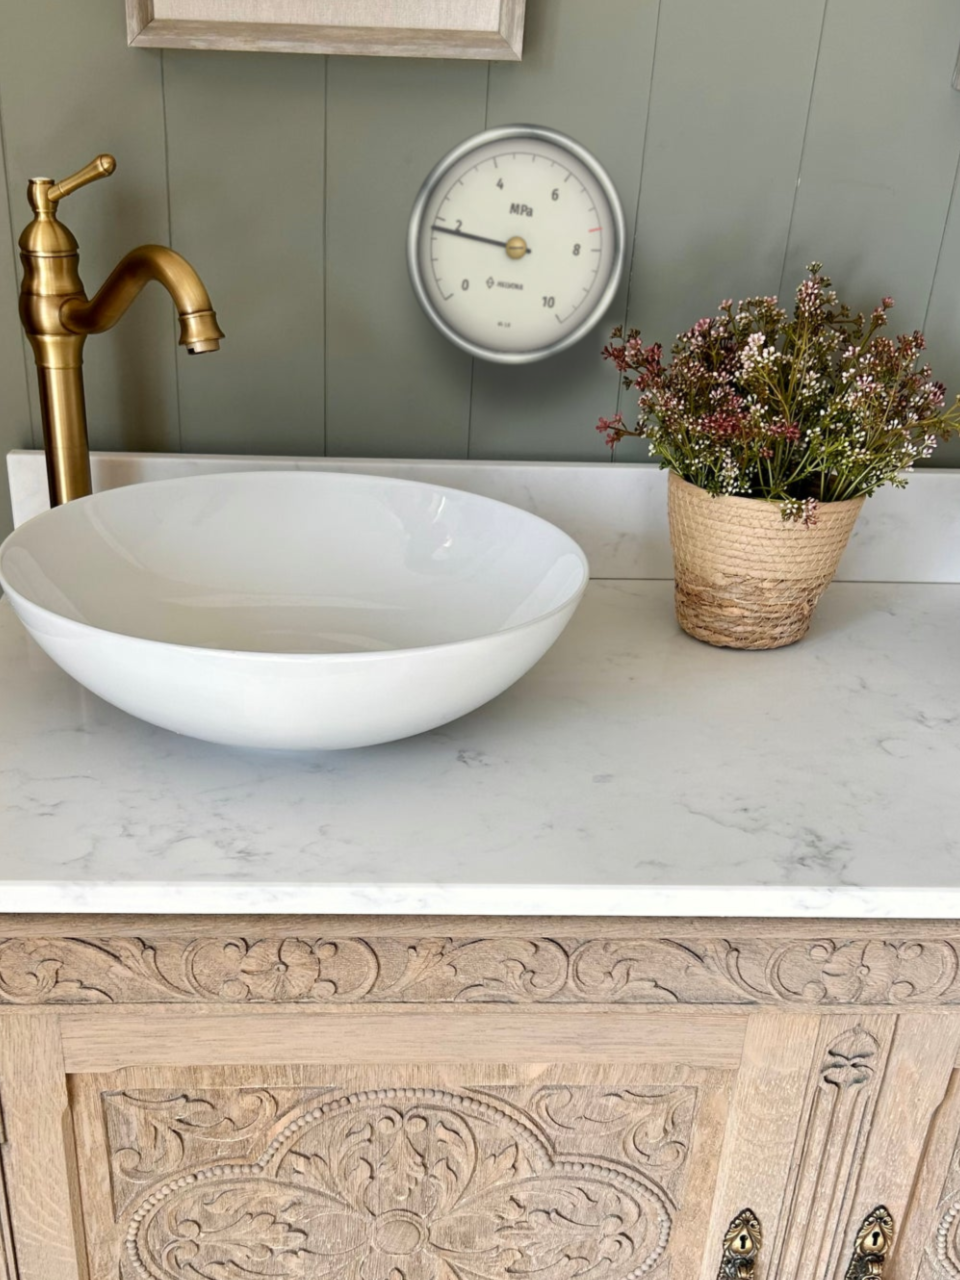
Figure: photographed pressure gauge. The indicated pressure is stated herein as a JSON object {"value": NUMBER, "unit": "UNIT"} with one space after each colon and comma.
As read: {"value": 1.75, "unit": "MPa"}
